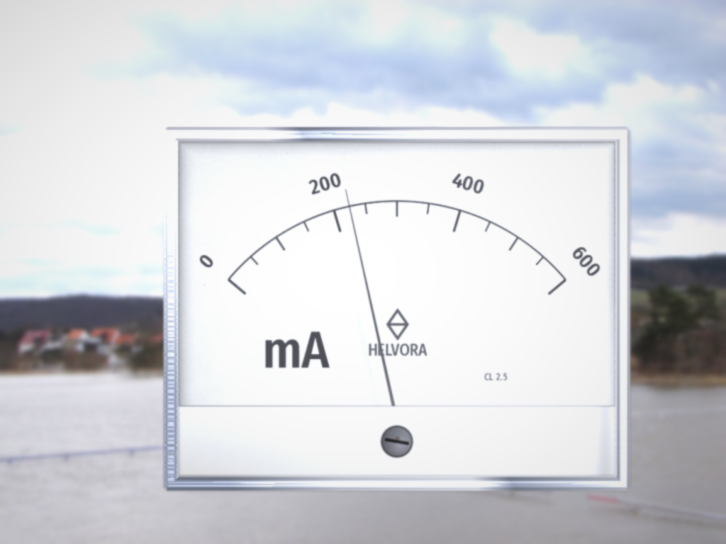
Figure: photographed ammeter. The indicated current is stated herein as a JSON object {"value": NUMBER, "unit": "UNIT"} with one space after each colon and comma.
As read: {"value": 225, "unit": "mA"}
